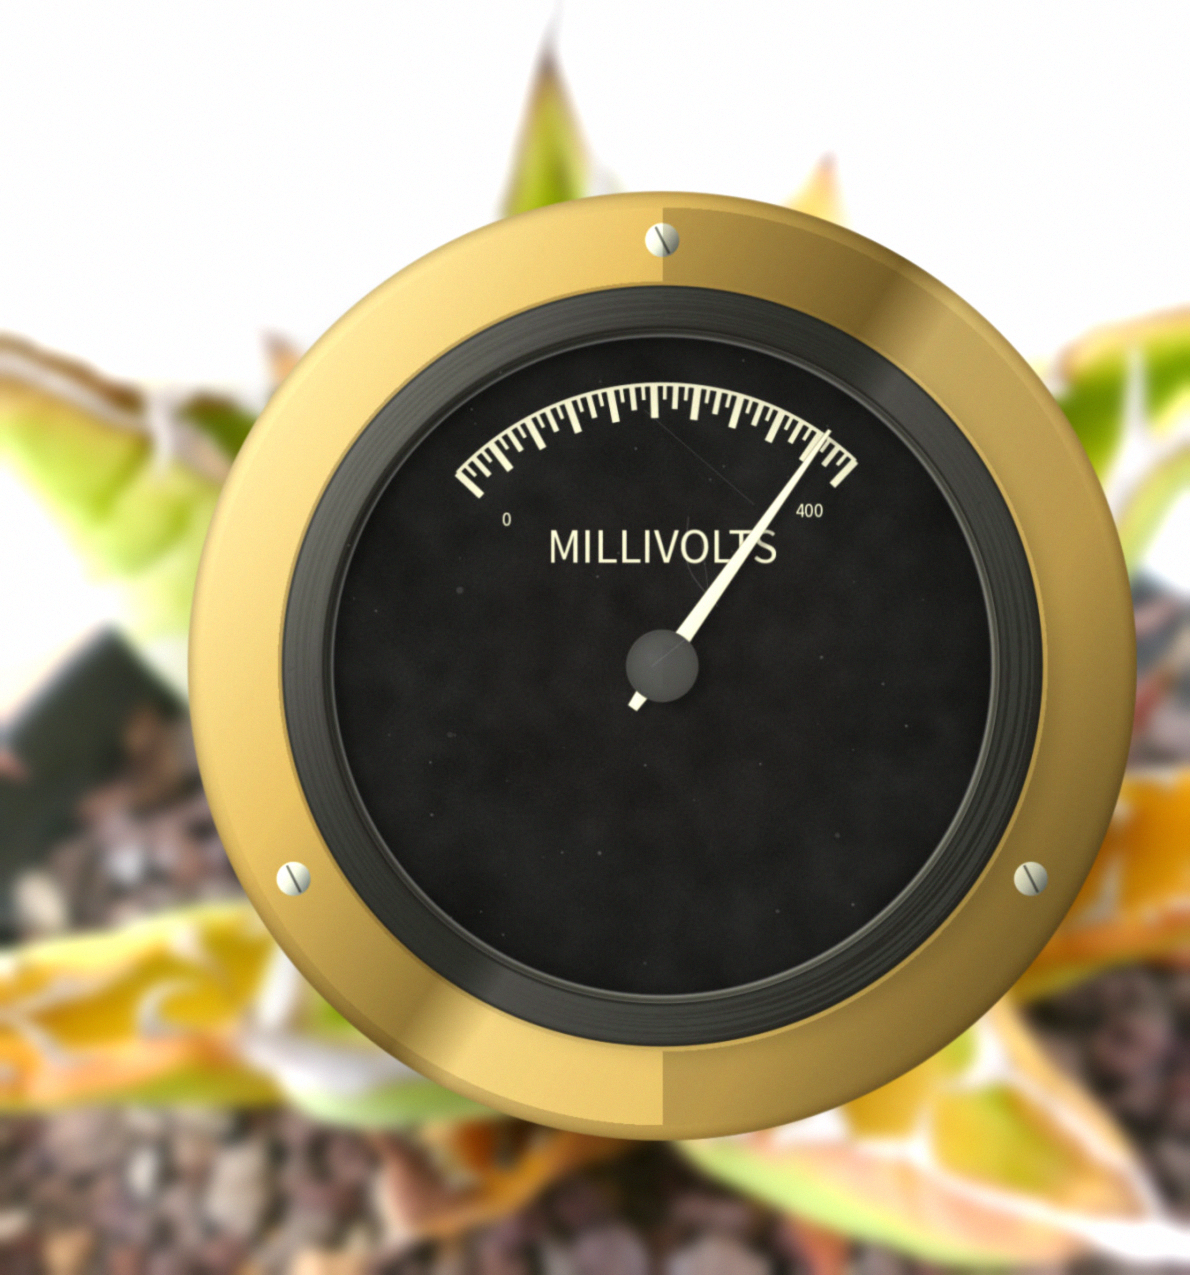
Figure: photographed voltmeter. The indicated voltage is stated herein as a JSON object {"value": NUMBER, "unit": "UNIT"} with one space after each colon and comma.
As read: {"value": 365, "unit": "mV"}
